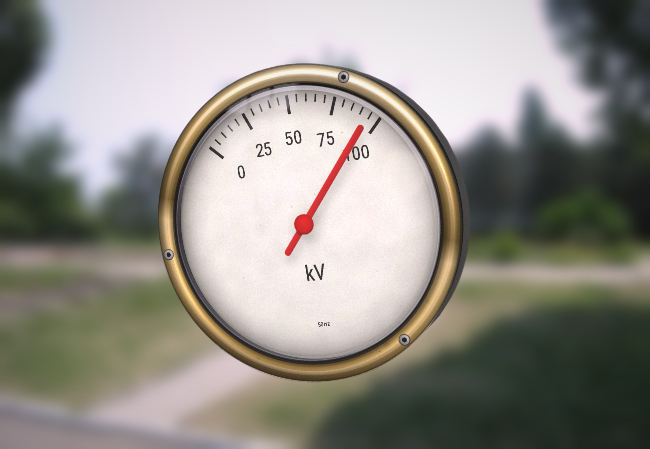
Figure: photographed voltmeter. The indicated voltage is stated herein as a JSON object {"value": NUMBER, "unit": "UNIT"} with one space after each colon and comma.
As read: {"value": 95, "unit": "kV"}
